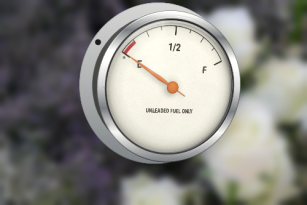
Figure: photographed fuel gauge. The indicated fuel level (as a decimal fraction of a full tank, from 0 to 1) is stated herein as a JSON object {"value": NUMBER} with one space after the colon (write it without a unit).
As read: {"value": 0}
